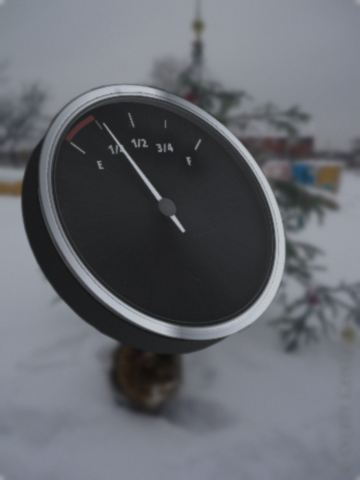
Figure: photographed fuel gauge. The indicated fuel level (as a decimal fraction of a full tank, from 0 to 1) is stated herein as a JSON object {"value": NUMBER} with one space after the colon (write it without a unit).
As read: {"value": 0.25}
